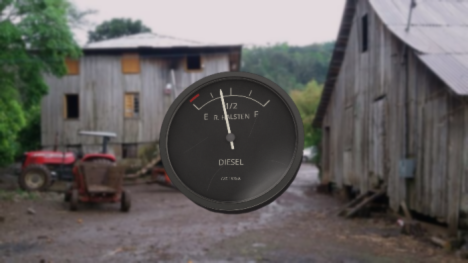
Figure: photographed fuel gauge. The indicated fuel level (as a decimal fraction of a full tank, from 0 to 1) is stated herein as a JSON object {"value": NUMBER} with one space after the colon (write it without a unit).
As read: {"value": 0.375}
